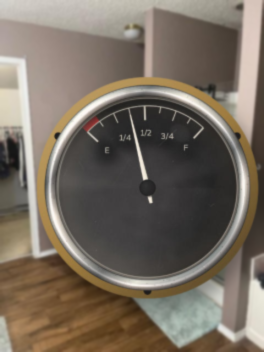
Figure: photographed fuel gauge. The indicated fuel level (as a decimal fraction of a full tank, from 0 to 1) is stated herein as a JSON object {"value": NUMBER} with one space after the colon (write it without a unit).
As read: {"value": 0.375}
